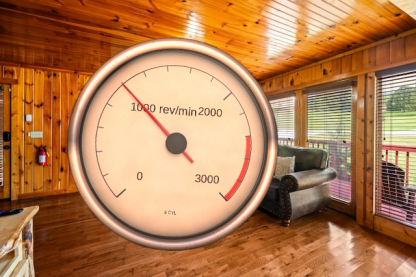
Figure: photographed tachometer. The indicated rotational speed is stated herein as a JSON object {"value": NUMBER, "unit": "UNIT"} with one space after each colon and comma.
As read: {"value": 1000, "unit": "rpm"}
